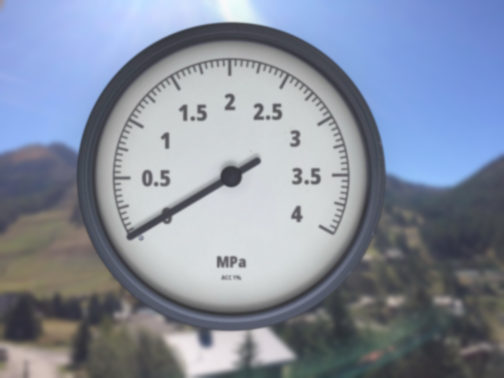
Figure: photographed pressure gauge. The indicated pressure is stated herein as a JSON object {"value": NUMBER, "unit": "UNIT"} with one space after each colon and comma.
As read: {"value": 0, "unit": "MPa"}
